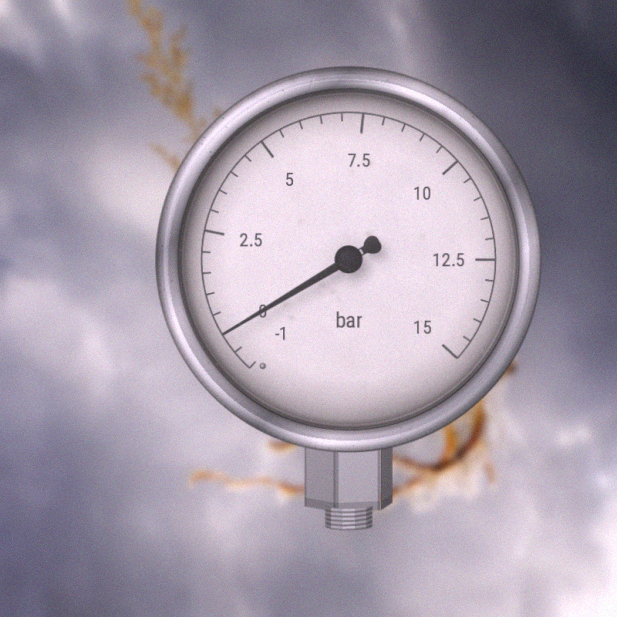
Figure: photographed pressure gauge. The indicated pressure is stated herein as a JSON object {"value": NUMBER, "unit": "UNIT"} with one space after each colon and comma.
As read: {"value": 0, "unit": "bar"}
